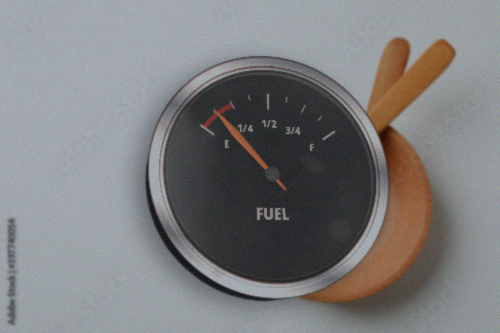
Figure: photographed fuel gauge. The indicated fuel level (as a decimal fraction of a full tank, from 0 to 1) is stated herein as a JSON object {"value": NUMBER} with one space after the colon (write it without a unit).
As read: {"value": 0.125}
